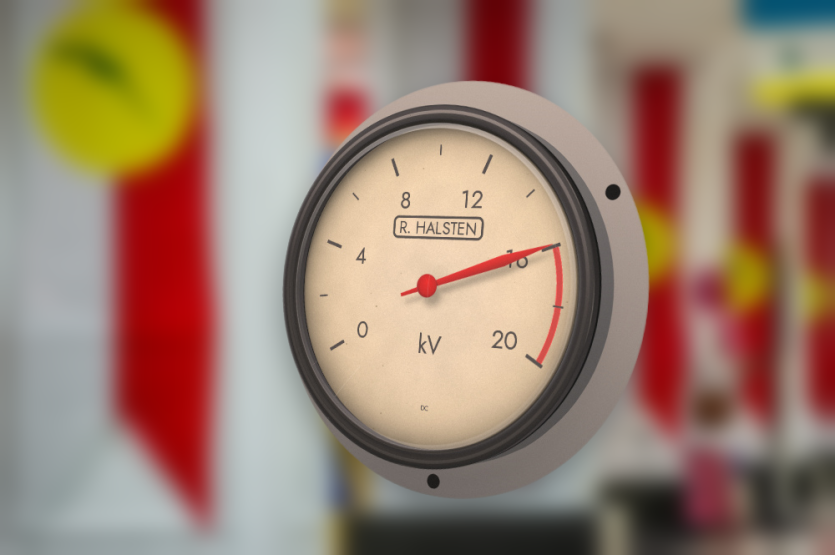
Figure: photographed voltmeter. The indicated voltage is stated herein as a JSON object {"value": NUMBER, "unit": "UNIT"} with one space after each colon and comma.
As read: {"value": 16, "unit": "kV"}
